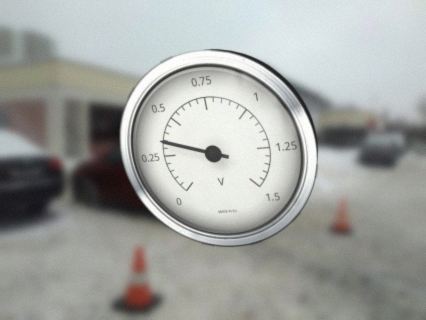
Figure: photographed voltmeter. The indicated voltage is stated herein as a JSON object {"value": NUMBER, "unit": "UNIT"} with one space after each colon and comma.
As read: {"value": 0.35, "unit": "V"}
